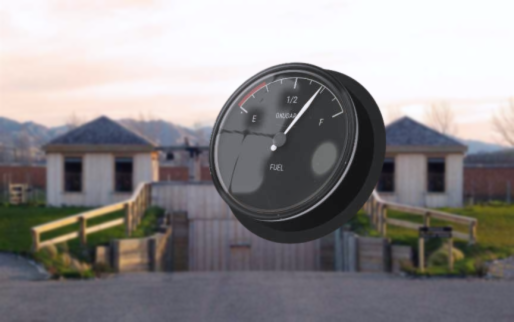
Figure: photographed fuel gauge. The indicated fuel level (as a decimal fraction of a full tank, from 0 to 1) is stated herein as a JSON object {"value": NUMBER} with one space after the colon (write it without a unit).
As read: {"value": 0.75}
